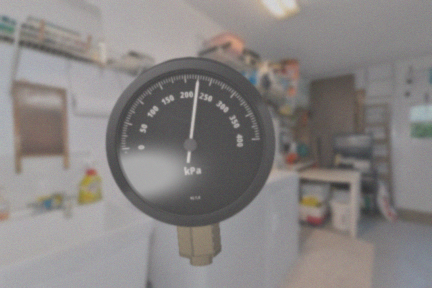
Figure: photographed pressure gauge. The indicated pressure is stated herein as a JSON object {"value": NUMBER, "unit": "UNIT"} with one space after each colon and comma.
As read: {"value": 225, "unit": "kPa"}
